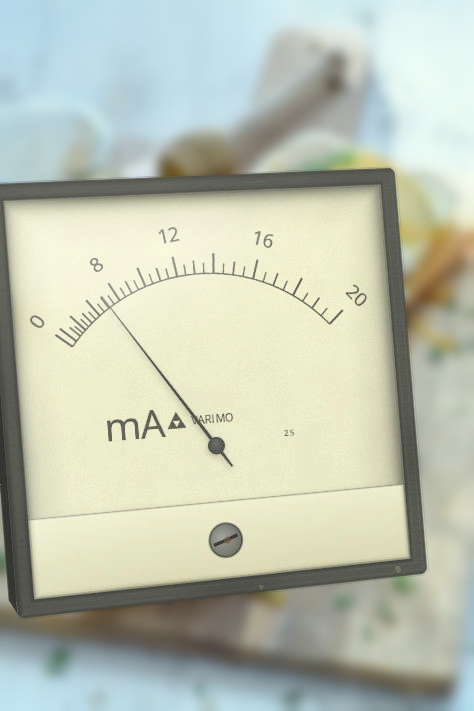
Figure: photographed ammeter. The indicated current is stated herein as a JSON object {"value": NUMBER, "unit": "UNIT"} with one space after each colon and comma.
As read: {"value": 7, "unit": "mA"}
